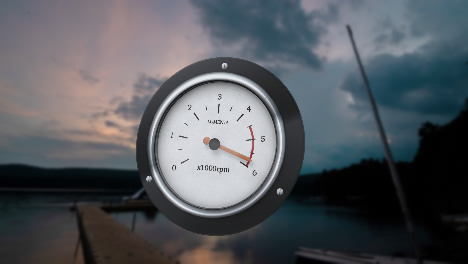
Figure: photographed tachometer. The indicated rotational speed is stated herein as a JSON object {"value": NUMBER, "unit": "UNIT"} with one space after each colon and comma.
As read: {"value": 5750, "unit": "rpm"}
